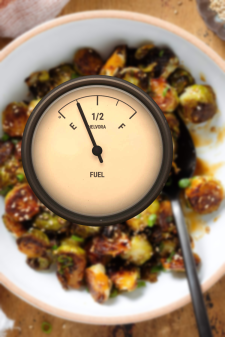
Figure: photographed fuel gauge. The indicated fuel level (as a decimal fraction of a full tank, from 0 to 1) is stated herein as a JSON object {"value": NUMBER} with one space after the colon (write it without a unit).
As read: {"value": 0.25}
